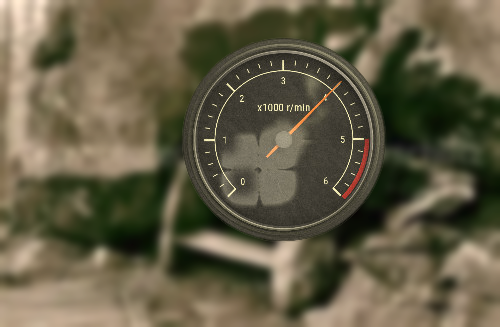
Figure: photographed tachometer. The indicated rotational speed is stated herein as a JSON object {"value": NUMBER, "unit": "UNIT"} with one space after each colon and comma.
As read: {"value": 4000, "unit": "rpm"}
